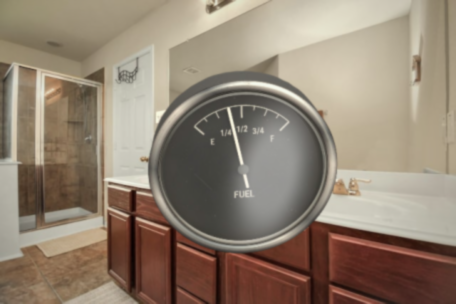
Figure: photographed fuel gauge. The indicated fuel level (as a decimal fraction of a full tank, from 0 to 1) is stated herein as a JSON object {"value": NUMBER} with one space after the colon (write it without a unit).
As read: {"value": 0.375}
